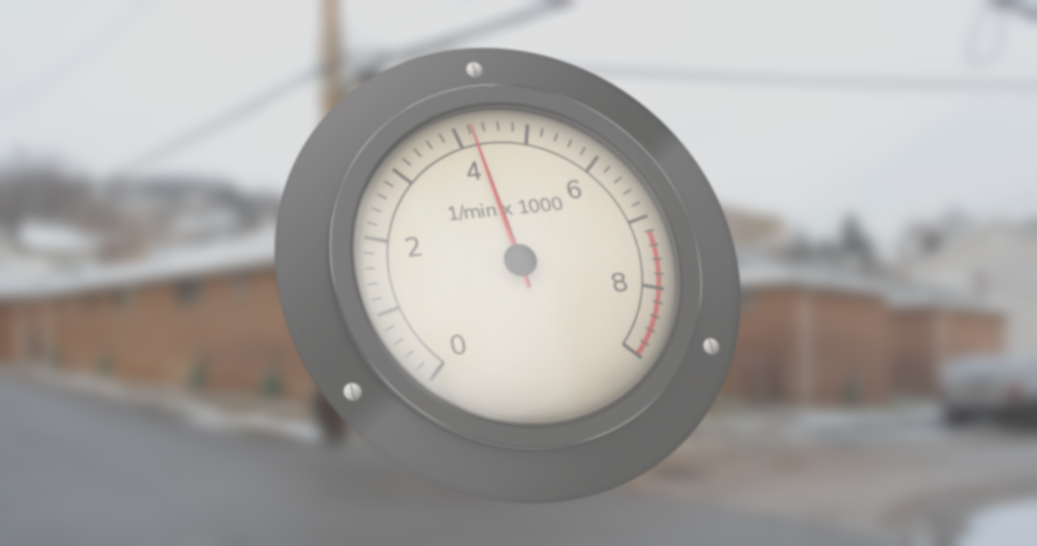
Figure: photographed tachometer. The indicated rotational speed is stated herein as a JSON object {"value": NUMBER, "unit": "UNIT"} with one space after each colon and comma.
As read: {"value": 4200, "unit": "rpm"}
